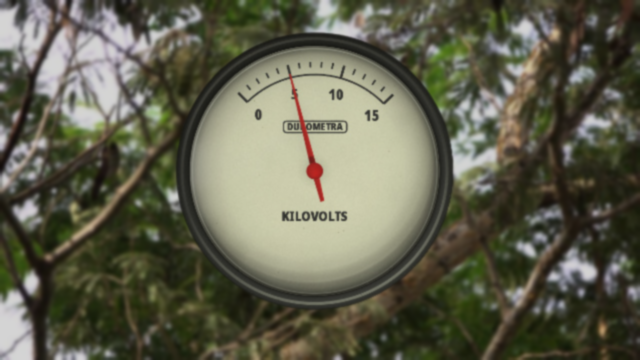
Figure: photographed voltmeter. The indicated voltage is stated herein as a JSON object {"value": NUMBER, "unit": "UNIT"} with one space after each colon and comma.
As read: {"value": 5, "unit": "kV"}
